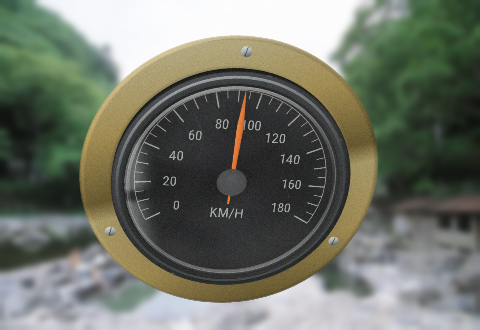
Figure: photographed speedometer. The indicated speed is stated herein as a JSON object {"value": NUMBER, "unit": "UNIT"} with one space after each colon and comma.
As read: {"value": 92.5, "unit": "km/h"}
